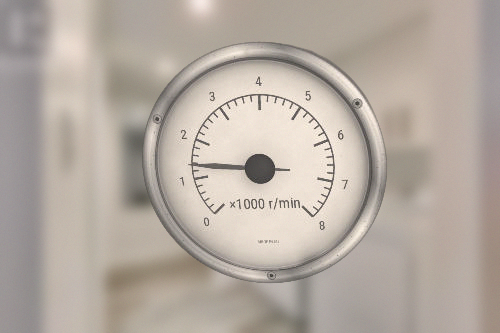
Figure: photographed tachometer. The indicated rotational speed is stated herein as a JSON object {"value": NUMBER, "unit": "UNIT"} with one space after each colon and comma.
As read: {"value": 1400, "unit": "rpm"}
